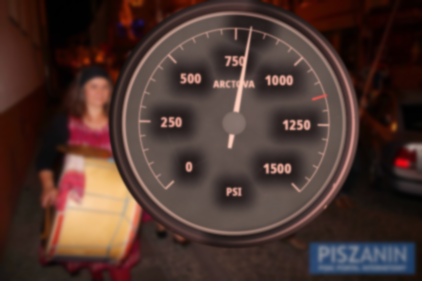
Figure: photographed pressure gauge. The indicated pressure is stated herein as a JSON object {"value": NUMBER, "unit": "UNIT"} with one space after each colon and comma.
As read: {"value": 800, "unit": "psi"}
